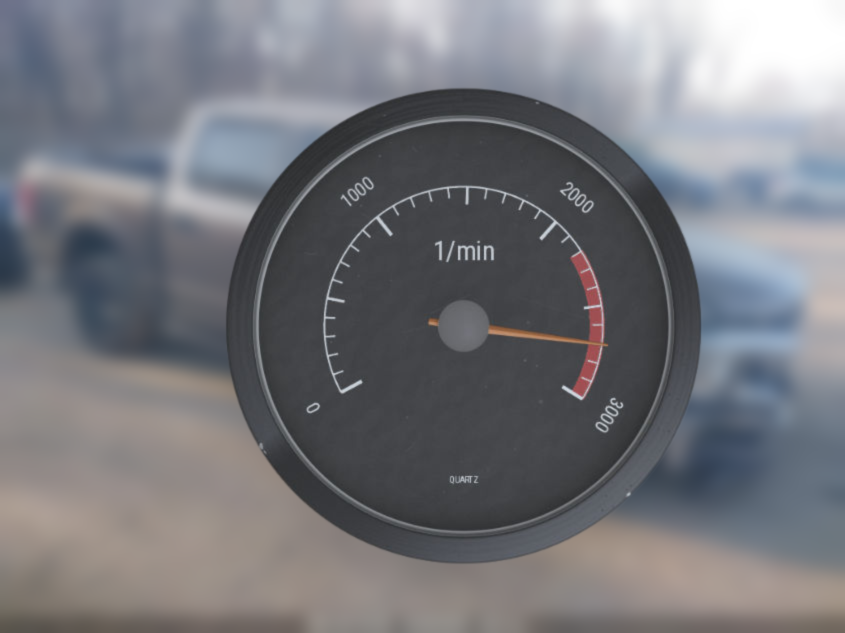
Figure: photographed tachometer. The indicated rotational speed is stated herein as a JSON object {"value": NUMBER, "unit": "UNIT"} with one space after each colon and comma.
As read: {"value": 2700, "unit": "rpm"}
